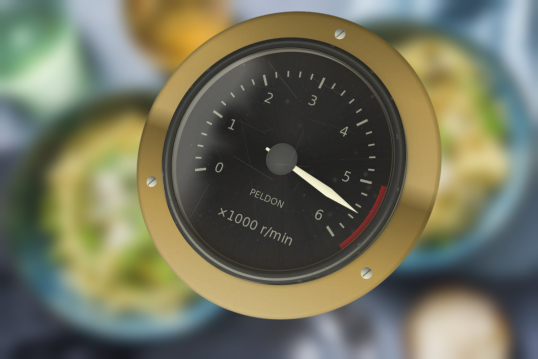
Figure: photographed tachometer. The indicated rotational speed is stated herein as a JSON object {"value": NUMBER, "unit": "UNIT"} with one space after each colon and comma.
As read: {"value": 5500, "unit": "rpm"}
